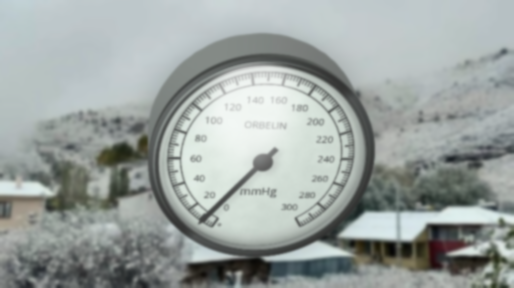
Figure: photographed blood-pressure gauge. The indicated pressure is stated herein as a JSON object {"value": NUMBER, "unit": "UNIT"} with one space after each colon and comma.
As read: {"value": 10, "unit": "mmHg"}
